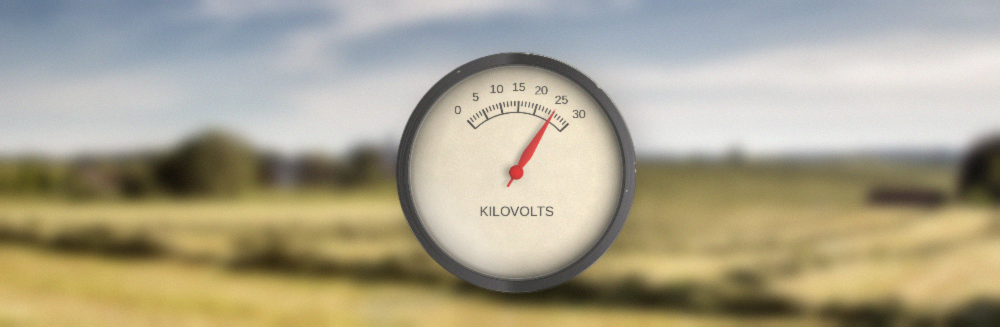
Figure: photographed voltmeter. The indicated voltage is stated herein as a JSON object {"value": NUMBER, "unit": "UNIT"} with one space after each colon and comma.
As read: {"value": 25, "unit": "kV"}
